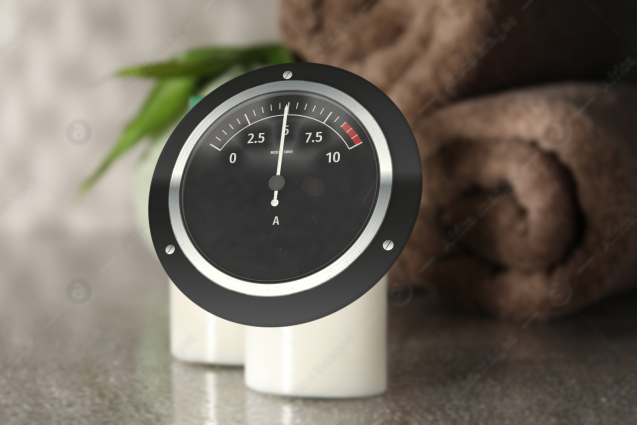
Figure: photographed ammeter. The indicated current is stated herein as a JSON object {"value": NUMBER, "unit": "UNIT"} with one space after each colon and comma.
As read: {"value": 5, "unit": "A"}
